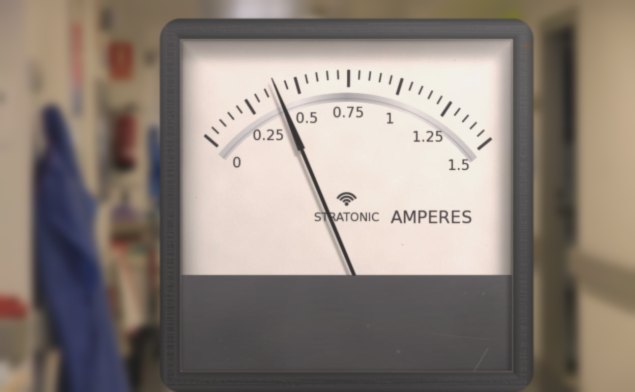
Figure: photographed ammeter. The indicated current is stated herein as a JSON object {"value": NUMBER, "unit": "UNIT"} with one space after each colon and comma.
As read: {"value": 0.4, "unit": "A"}
